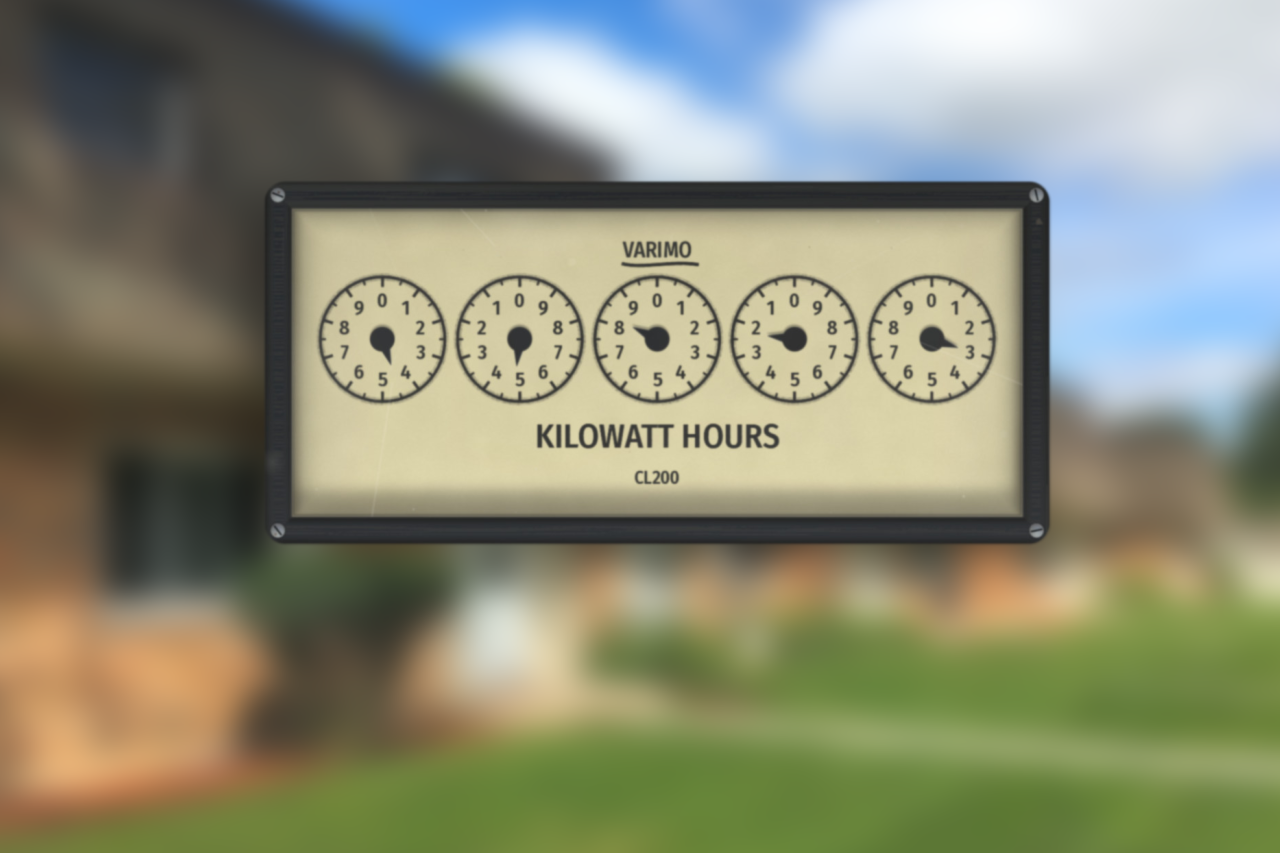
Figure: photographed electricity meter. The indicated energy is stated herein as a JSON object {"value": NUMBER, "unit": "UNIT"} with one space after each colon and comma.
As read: {"value": 44823, "unit": "kWh"}
